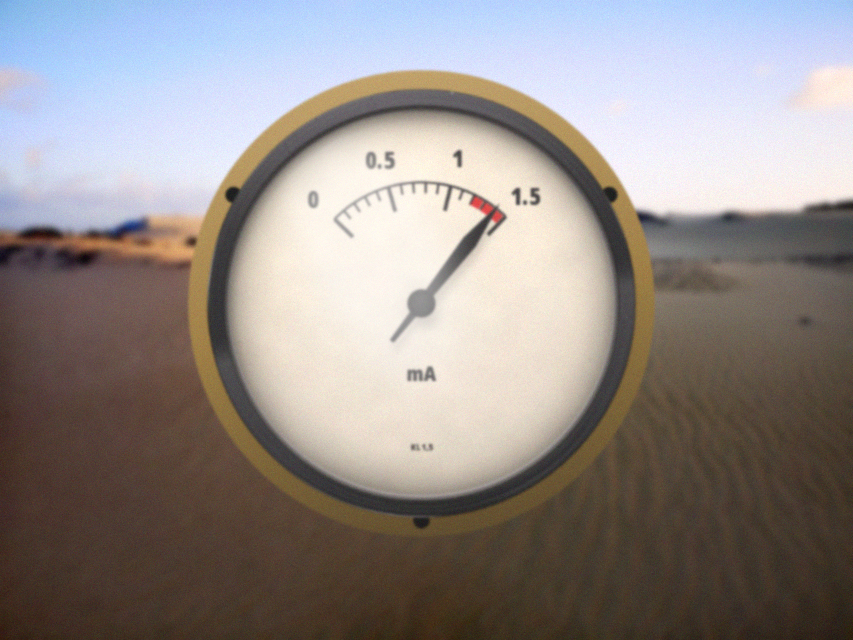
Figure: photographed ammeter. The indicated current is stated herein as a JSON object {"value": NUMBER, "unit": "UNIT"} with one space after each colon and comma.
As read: {"value": 1.4, "unit": "mA"}
